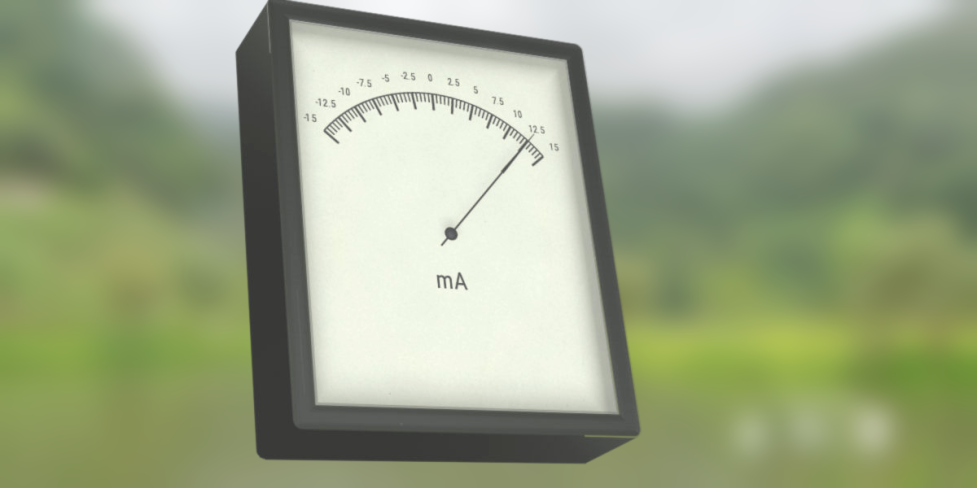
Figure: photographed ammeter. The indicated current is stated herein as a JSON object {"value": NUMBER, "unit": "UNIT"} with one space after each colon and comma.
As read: {"value": 12.5, "unit": "mA"}
